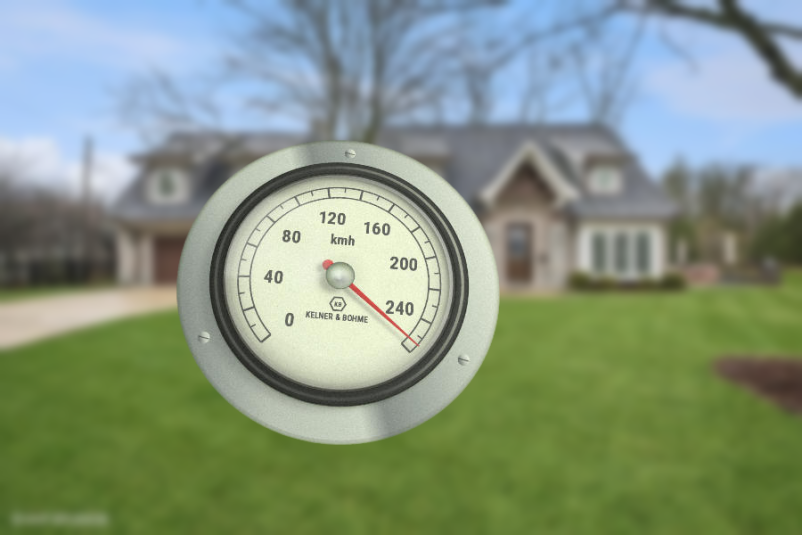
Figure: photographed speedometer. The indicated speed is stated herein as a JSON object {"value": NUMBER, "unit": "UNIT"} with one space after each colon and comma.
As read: {"value": 255, "unit": "km/h"}
